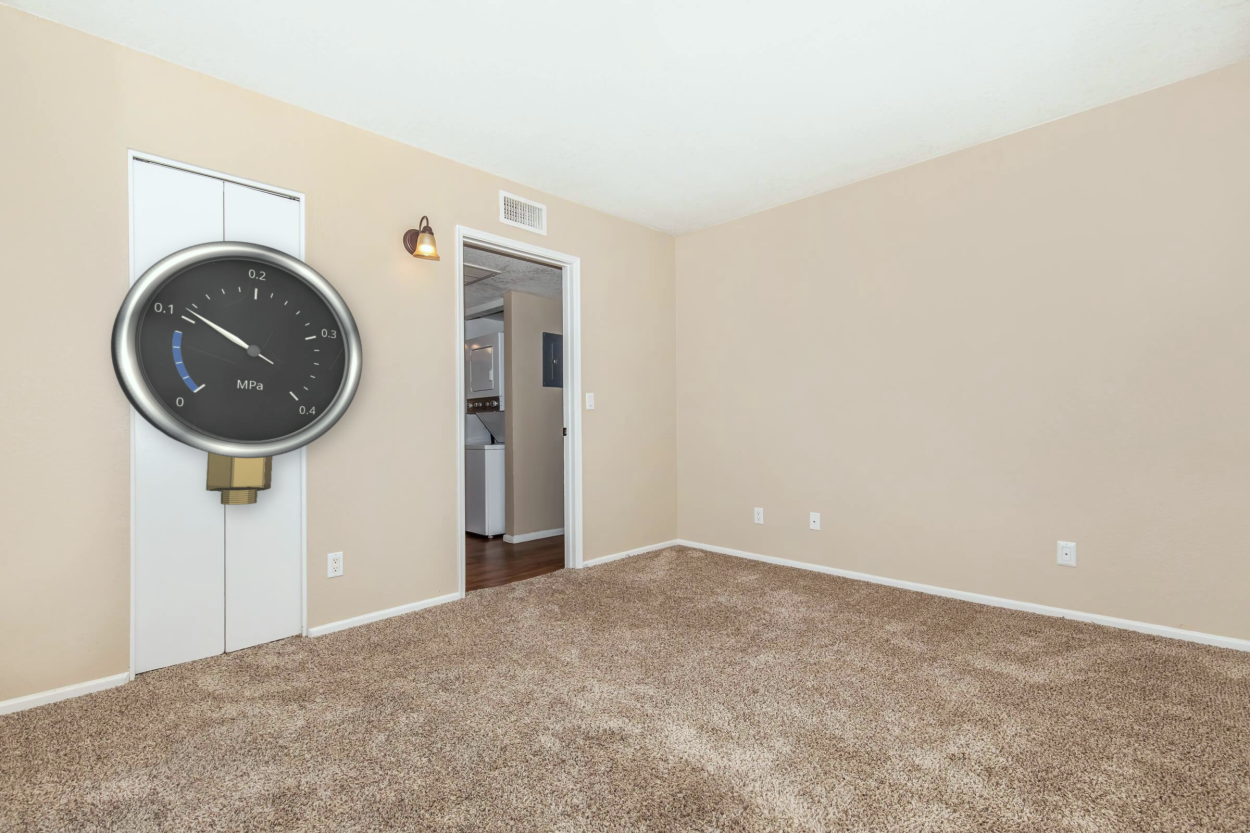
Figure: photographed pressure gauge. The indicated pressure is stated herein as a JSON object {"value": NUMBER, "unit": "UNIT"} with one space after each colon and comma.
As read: {"value": 0.11, "unit": "MPa"}
